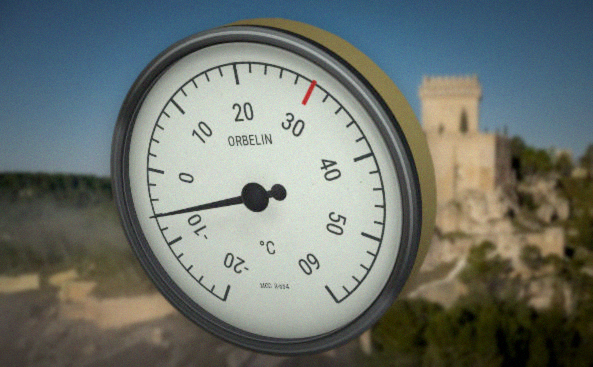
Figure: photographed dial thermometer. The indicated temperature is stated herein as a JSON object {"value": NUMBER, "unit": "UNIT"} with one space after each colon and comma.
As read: {"value": -6, "unit": "°C"}
